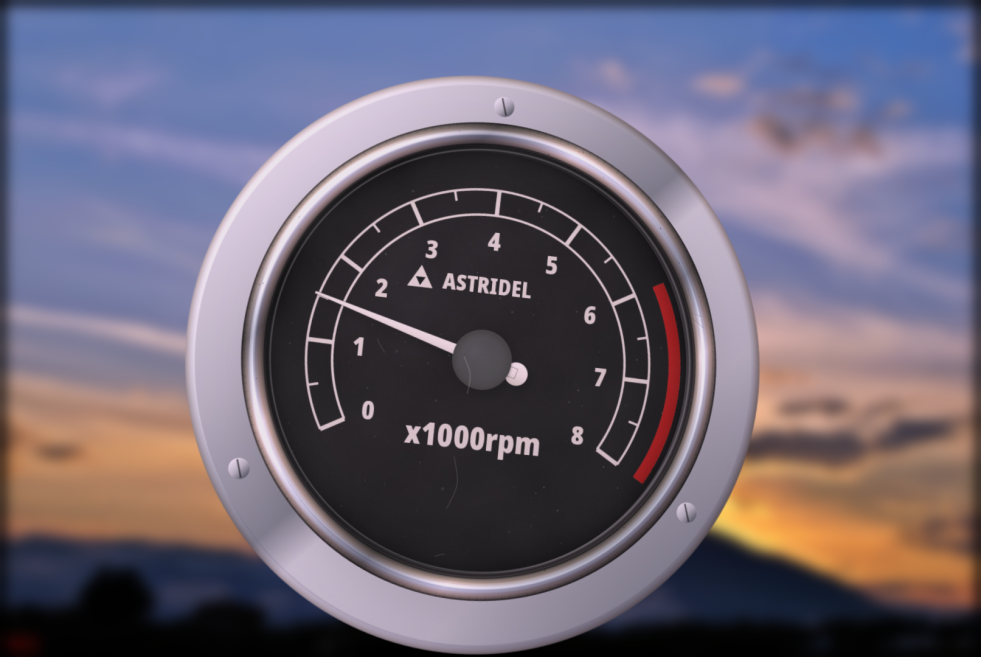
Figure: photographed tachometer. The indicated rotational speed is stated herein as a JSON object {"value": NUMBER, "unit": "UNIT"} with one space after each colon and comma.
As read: {"value": 1500, "unit": "rpm"}
